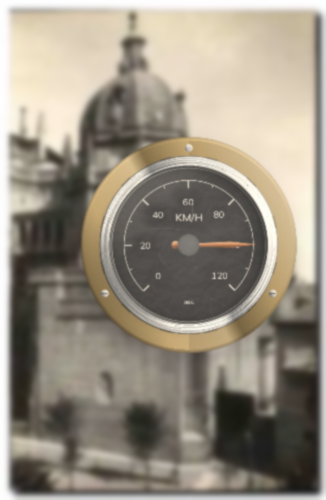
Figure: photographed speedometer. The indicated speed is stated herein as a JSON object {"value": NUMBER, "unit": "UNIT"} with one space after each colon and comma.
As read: {"value": 100, "unit": "km/h"}
